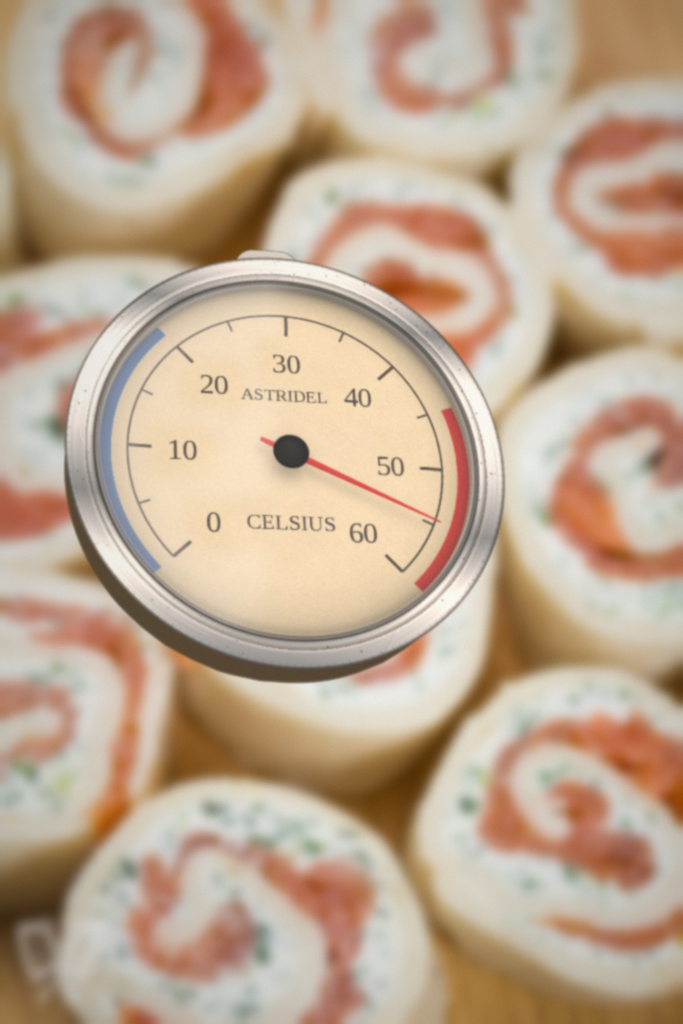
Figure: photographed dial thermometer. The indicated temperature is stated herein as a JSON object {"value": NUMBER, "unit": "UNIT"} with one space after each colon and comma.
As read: {"value": 55, "unit": "°C"}
